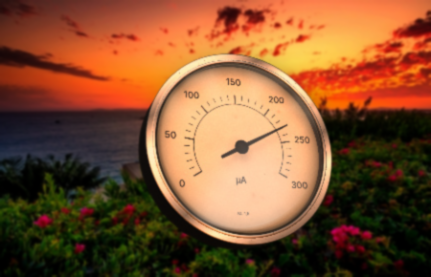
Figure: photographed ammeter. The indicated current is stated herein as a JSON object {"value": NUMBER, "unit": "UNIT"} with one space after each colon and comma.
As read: {"value": 230, "unit": "µA"}
